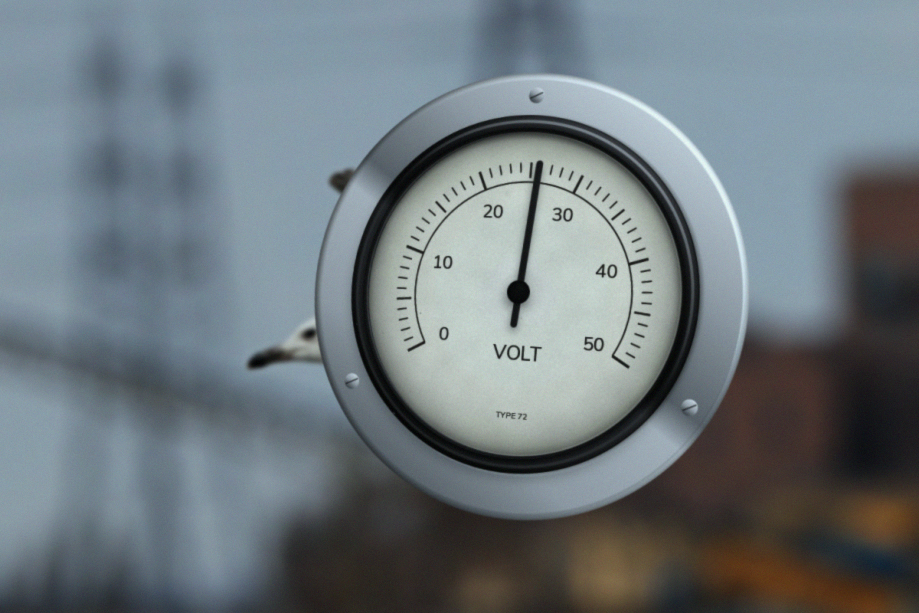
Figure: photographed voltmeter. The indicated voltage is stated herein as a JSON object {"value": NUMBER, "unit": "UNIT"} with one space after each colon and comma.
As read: {"value": 26, "unit": "V"}
